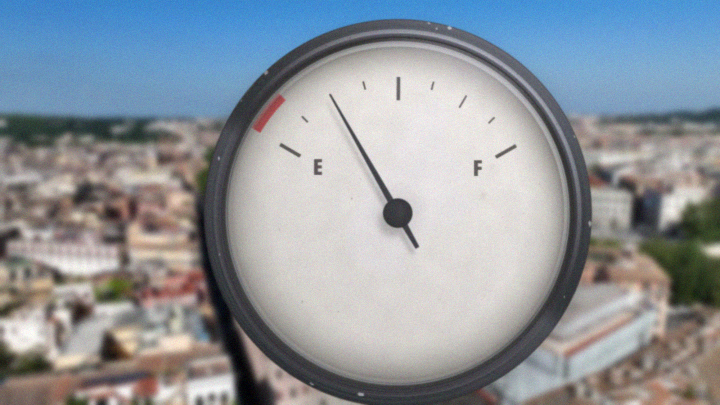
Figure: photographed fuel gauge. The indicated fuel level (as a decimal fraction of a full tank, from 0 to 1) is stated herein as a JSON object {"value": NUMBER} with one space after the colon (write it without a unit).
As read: {"value": 0.25}
